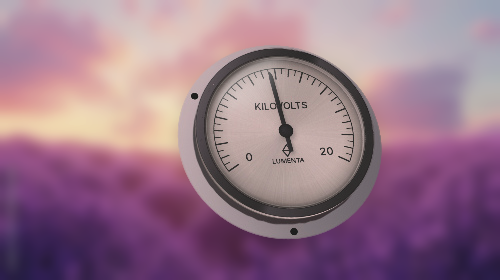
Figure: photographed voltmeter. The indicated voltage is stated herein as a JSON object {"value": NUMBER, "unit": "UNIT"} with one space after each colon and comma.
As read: {"value": 9.5, "unit": "kV"}
